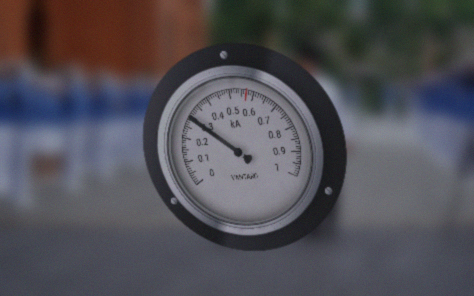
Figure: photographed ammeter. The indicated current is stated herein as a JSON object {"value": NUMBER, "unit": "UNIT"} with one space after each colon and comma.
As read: {"value": 0.3, "unit": "kA"}
